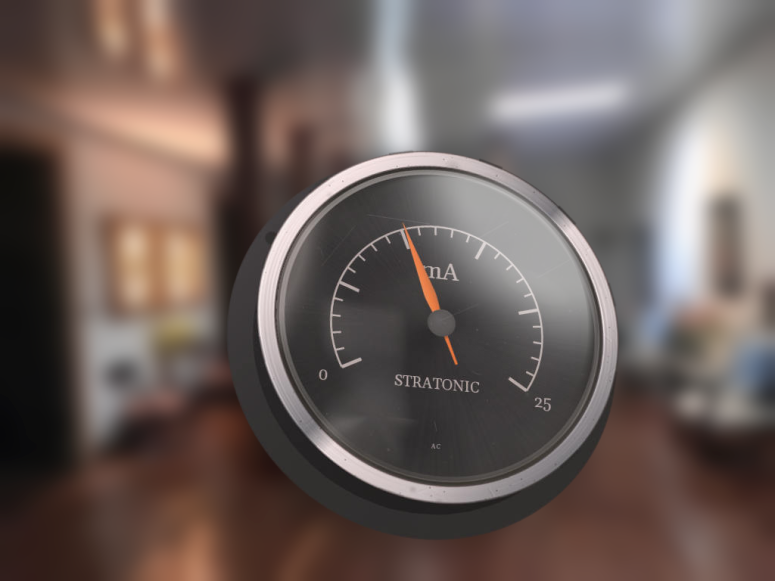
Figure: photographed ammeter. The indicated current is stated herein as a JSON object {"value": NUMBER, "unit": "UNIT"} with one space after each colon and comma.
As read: {"value": 10, "unit": "mA"}
